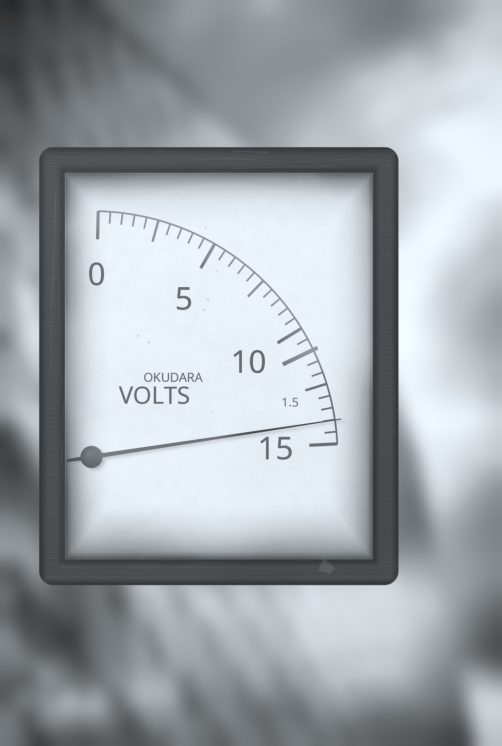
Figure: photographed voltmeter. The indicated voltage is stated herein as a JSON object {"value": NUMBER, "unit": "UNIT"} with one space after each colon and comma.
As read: {"value": 14, "unit": "V"}
